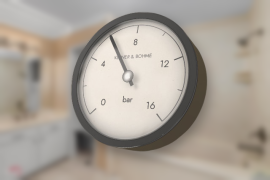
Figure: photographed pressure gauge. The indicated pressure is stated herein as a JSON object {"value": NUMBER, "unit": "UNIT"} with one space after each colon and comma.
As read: {"value": 6, "unit": "bar"}
